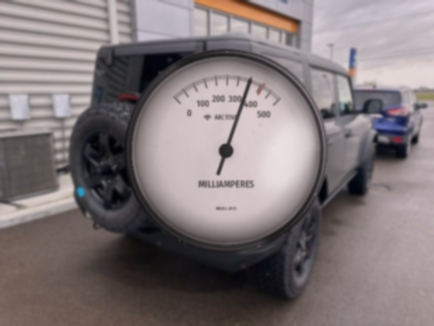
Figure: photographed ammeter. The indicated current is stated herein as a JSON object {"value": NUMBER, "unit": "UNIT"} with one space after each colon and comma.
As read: {"value": 350, "unit": "mA"}
